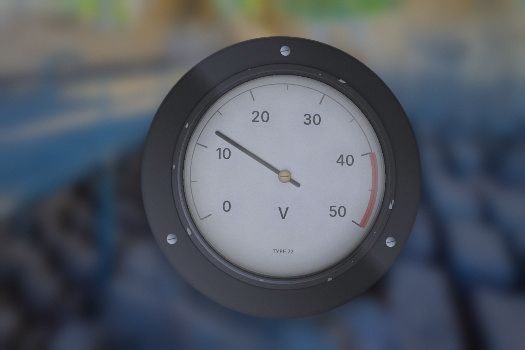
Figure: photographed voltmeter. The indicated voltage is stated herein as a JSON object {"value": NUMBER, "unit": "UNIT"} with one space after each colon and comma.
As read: {"value": 12.5, "unit": "V"}
